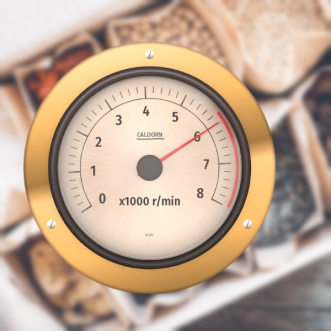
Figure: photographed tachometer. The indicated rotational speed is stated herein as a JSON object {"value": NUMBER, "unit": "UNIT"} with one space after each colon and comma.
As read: {"value": 6000, "unit": "rpm"}
